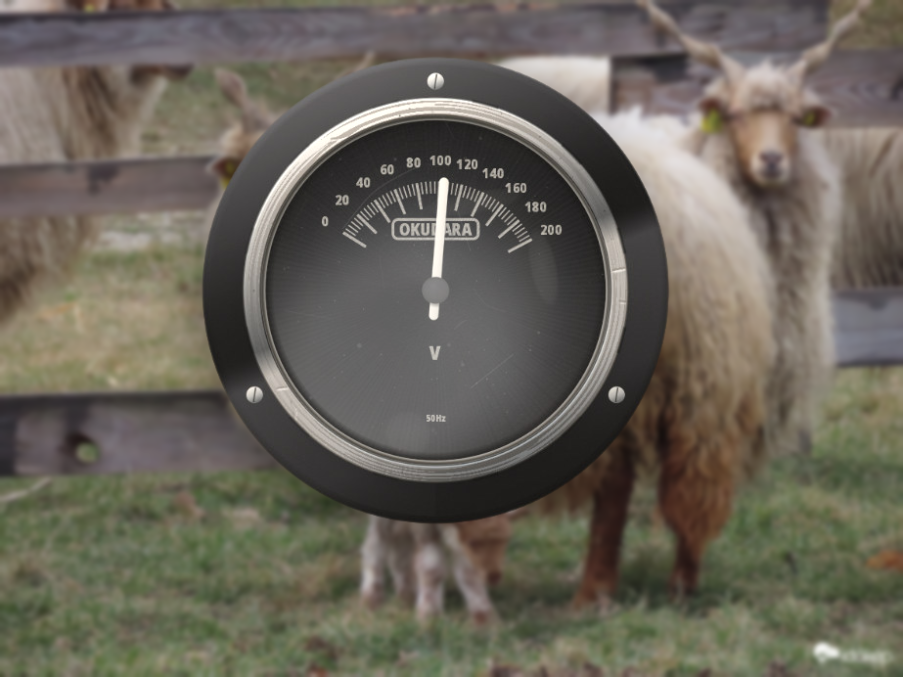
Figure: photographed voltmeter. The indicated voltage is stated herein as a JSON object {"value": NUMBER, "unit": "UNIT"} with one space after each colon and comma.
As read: {"value": 104, "unit": "V"}
